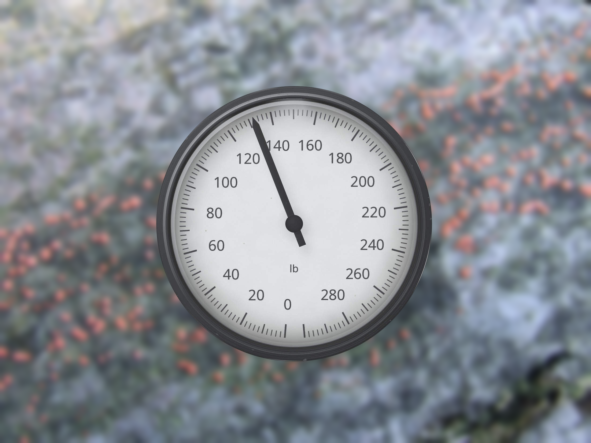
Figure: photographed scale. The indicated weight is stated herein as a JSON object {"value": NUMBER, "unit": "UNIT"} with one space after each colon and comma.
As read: {"value": 132, "unit": "lb"}
